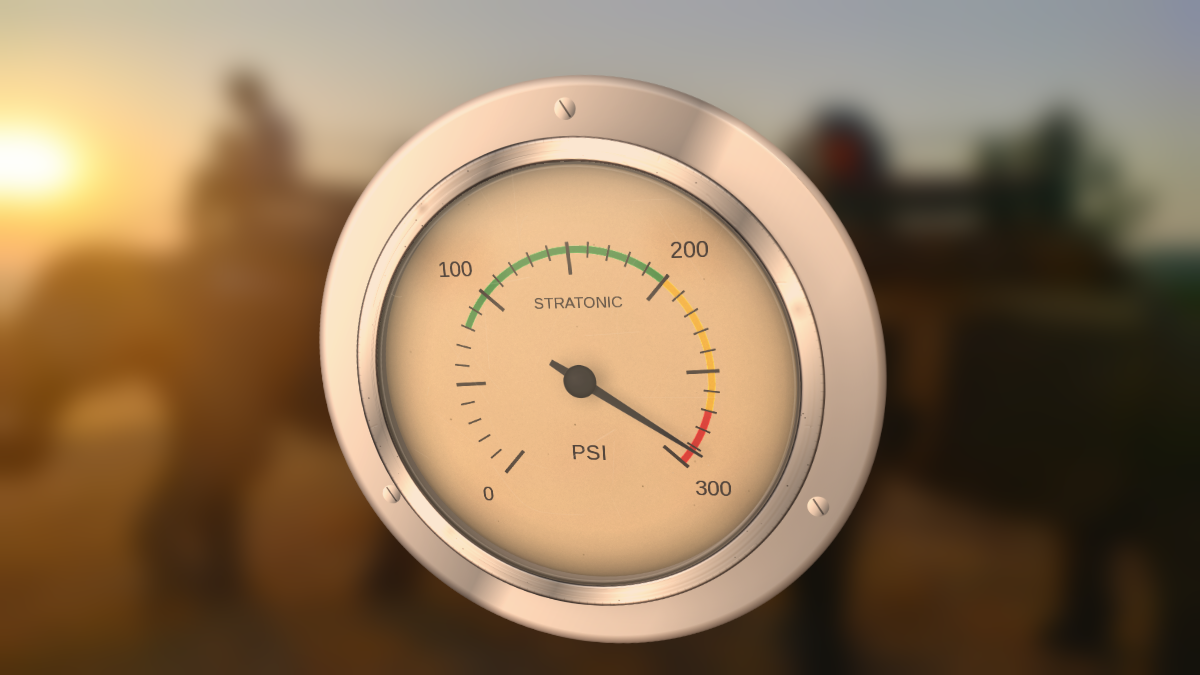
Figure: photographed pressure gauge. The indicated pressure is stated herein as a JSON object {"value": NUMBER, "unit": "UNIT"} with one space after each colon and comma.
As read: {"value": 290, "unit": "psi"}
